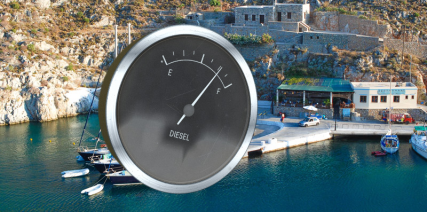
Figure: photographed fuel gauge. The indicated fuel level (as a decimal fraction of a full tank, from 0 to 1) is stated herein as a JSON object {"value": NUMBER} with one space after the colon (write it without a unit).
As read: {"value": 0.75}
